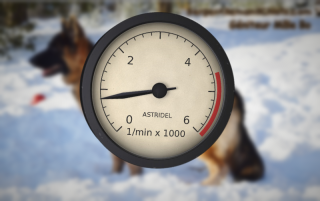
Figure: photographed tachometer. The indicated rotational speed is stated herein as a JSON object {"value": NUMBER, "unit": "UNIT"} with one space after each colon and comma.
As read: {"value": 800, "unit": "rpm"}
